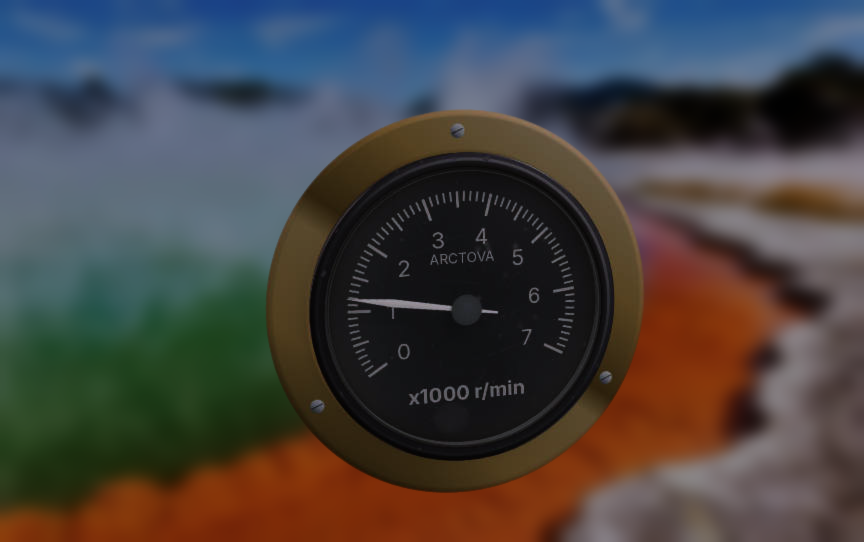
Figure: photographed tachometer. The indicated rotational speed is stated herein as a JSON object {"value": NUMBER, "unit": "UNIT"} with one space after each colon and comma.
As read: {"value": 1200, "unit": "rpm"}
